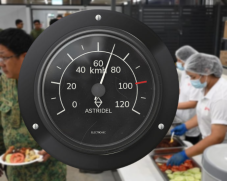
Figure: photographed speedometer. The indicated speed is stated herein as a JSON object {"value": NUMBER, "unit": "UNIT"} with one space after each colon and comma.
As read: {"value": 70, "unit": "km/h"}
